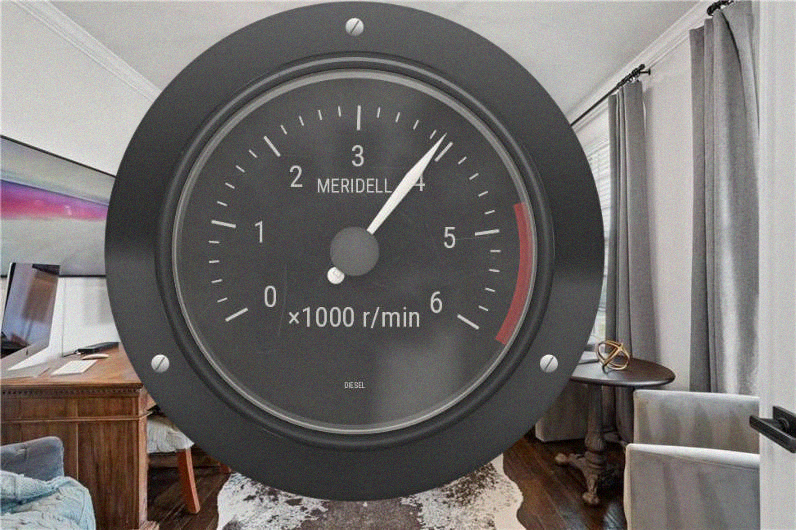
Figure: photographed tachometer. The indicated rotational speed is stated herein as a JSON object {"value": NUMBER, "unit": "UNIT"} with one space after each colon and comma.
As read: {"value": 3900, "unit": "rpm"}
